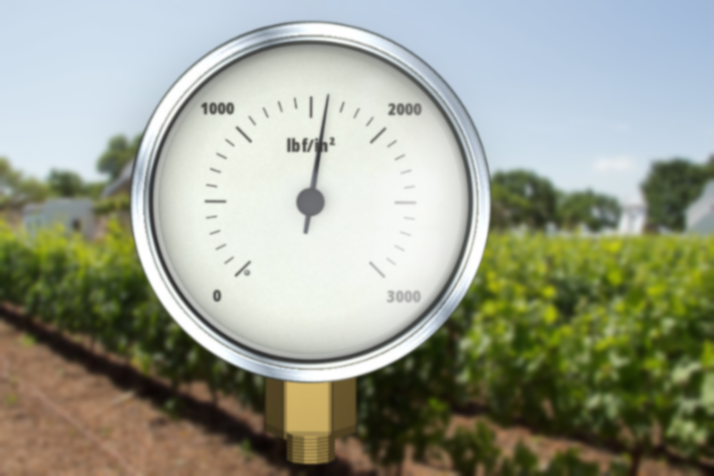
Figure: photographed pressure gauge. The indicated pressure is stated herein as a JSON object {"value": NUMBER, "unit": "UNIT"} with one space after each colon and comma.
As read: {"value": 1600, "unit": "psi"}
